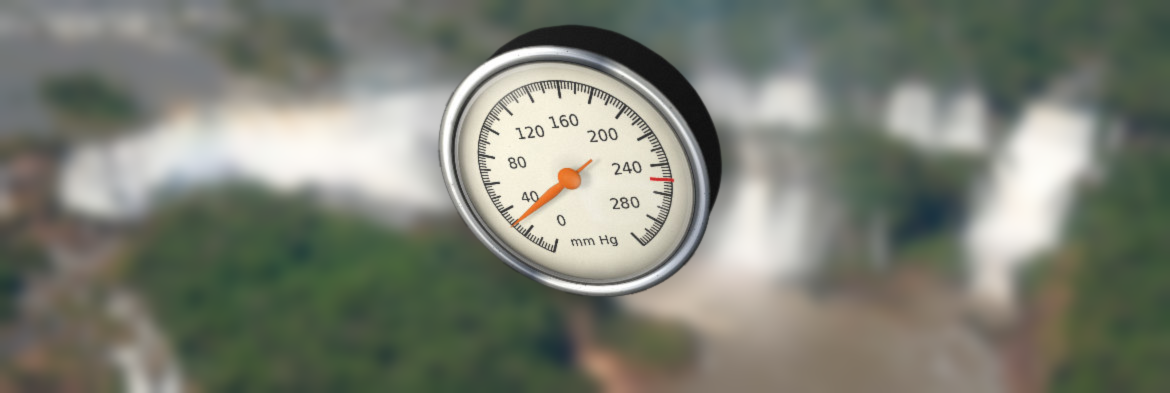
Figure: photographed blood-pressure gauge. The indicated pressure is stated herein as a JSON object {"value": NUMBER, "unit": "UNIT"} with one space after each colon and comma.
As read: {"value": 30, "unit": "mmHg"}
